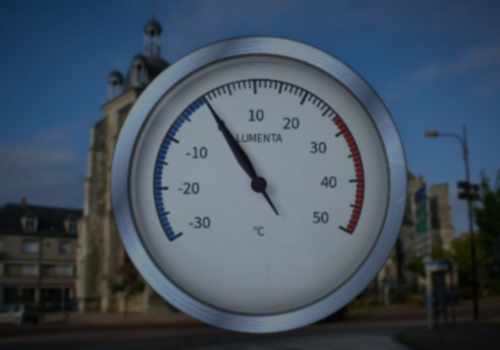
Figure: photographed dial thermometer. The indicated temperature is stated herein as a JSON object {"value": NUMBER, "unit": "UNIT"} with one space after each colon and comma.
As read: {"value": 0, "unit": "°C"}
